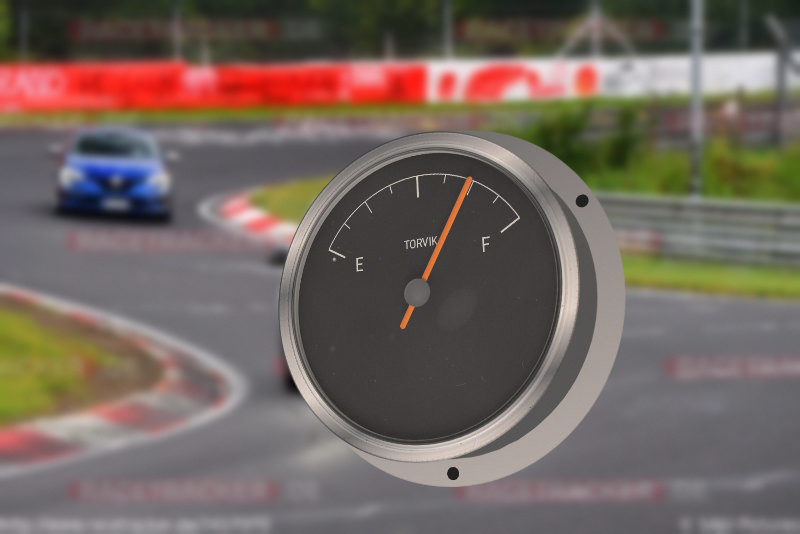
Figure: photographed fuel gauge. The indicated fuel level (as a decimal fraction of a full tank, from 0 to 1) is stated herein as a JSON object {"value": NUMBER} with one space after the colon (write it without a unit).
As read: {"value": 0.75}
